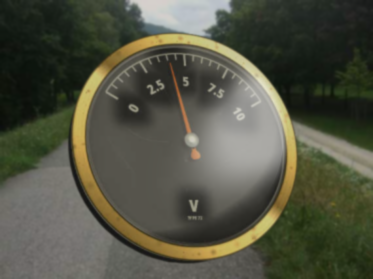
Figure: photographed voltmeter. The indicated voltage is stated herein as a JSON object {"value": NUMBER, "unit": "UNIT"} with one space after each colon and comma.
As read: {"value": 4, "unit": "V"}
